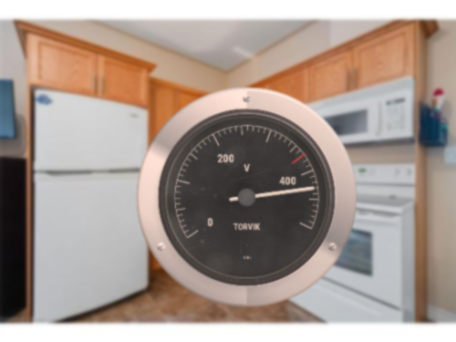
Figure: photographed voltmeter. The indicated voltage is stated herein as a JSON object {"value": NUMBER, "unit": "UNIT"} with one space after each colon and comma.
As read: {"value": 430, "unit": "V"}
